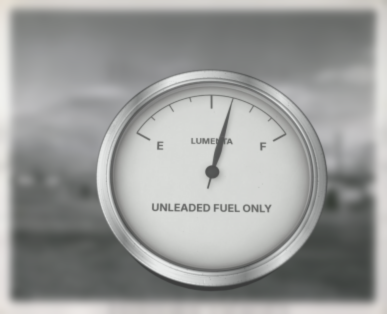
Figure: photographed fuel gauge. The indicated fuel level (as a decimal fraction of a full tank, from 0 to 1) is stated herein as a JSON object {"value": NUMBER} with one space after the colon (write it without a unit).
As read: {"value": 0.625}
